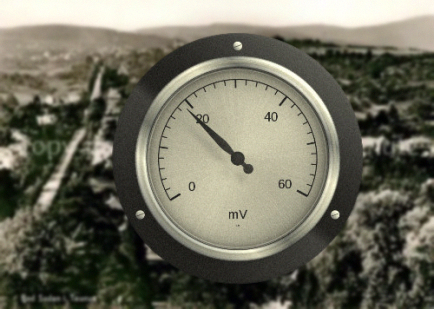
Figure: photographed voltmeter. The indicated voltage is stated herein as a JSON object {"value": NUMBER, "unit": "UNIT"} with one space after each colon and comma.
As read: {"value": 19, "unit": "mV"}
